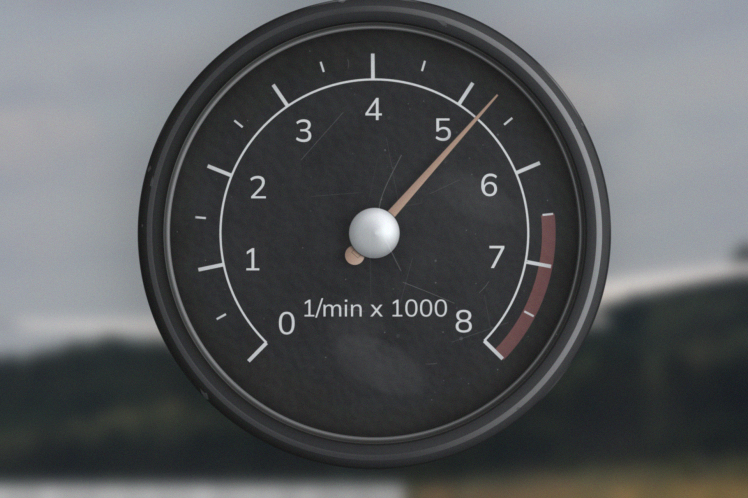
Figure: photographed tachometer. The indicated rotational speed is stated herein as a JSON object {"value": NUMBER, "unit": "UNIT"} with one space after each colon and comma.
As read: {"value": 5250, "unit": "rpm"}
